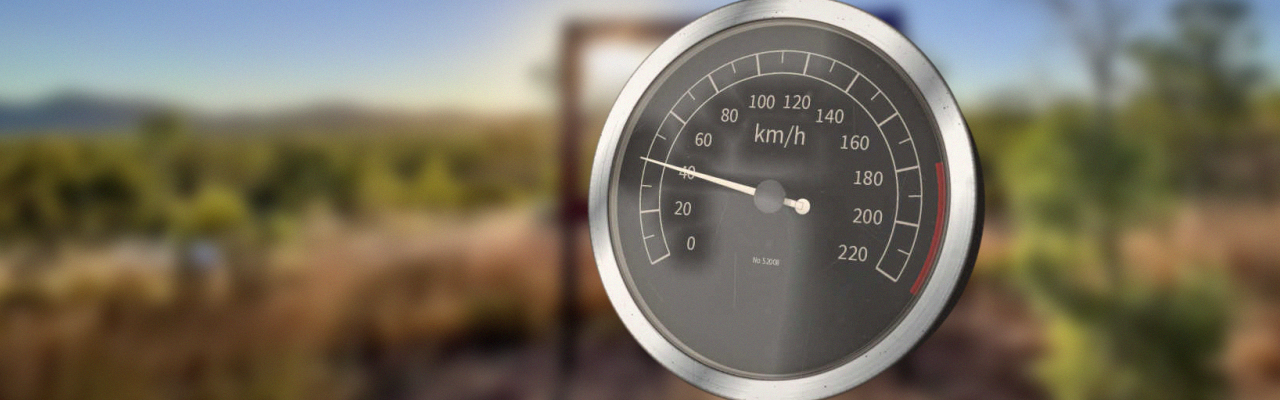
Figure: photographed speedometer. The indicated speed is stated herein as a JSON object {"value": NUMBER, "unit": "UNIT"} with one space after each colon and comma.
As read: {"value": 40, "unit": "km/h"}
